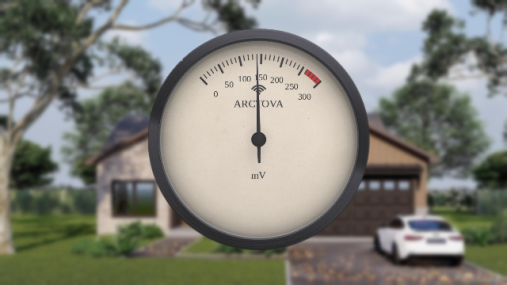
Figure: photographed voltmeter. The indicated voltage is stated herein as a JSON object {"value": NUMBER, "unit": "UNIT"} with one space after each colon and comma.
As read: {"value": 140, "unit": "mV"}
